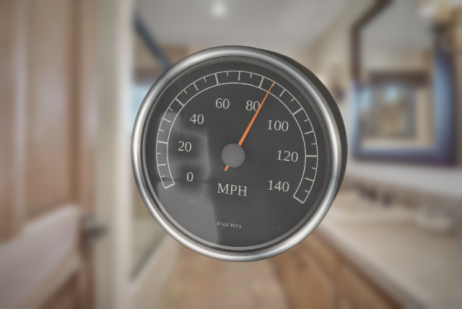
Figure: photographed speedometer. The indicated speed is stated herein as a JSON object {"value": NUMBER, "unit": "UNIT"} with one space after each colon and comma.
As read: {"value": 85, "unit": "mph"}
